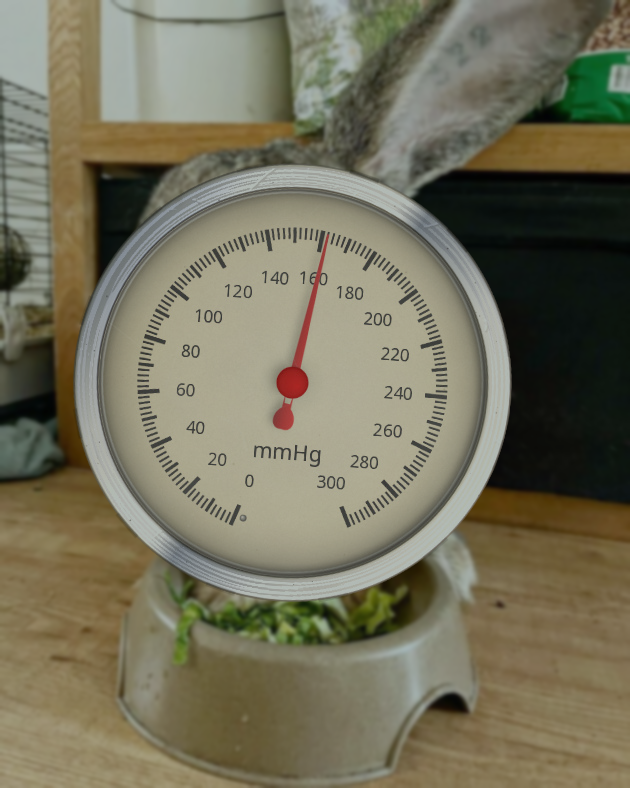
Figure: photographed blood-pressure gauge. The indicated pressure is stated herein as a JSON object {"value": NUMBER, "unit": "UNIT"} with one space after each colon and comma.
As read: {"value": 162, "unit": "mmHg"}
